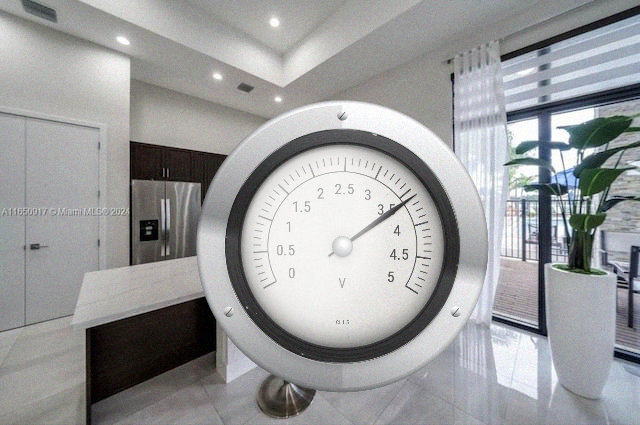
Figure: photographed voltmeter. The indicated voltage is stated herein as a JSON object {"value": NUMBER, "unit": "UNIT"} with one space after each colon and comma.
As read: {"value": 3.6, "unit": "V"}
